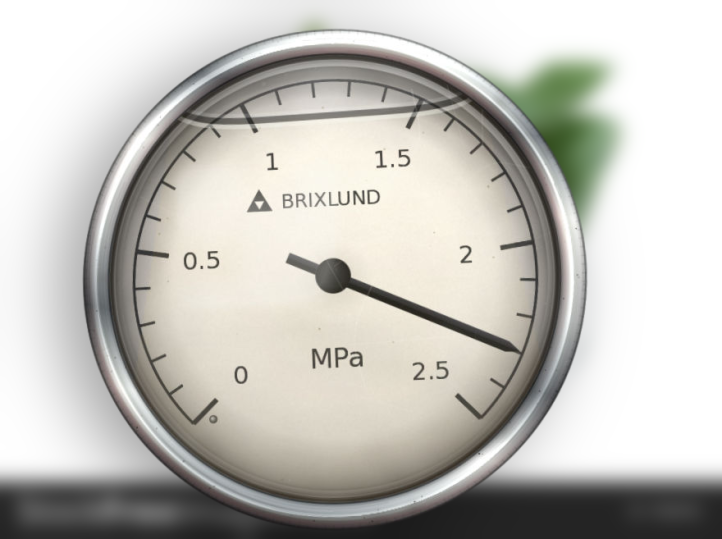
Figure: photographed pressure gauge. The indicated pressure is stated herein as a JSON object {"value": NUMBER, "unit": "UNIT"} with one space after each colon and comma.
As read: {"value": 2.3, "unit": "MPa"}
